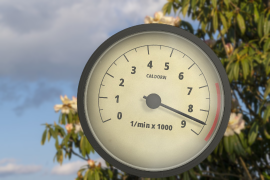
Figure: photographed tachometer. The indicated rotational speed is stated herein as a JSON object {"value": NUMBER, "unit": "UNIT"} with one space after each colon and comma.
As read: {"value": 8500, "unit": "rpm"}
